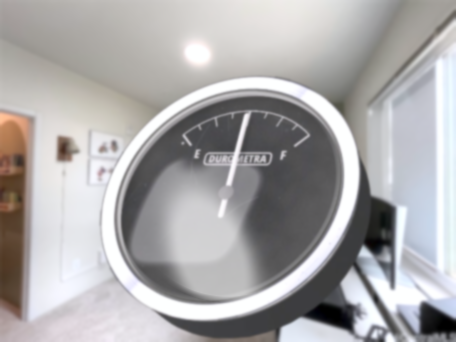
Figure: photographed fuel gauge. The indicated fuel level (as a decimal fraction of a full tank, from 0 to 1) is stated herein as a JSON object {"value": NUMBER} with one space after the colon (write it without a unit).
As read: {"value": 0.5}
